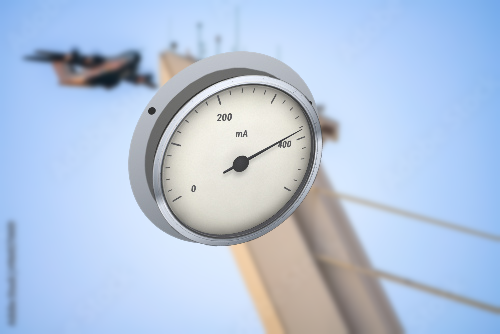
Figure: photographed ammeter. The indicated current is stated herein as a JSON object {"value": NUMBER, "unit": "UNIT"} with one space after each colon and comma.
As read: {"value": 380, "unit": "mA"}
